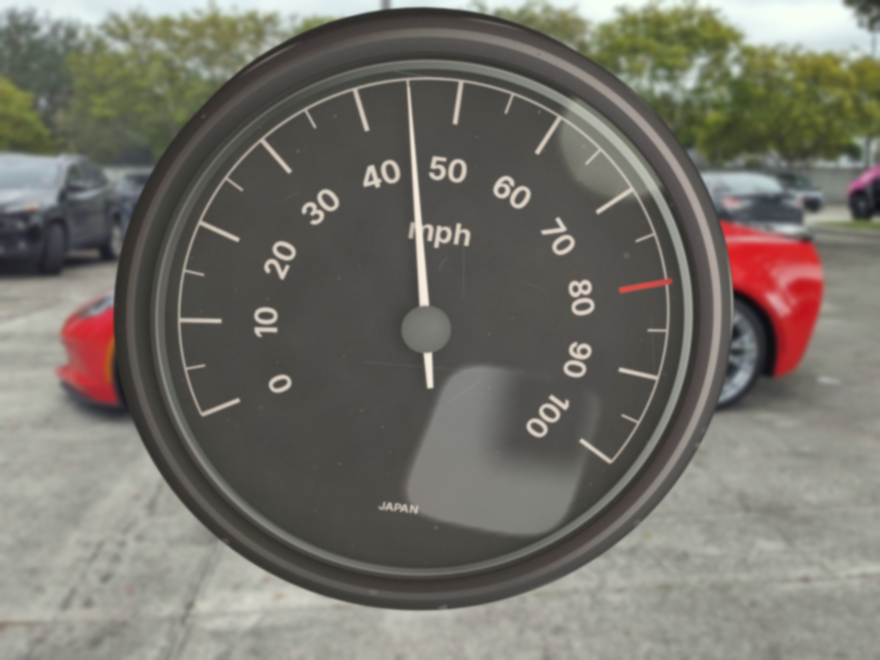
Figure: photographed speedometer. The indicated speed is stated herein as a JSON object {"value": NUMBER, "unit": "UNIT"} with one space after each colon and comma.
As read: {"value": 45, "unit": "mph"}
